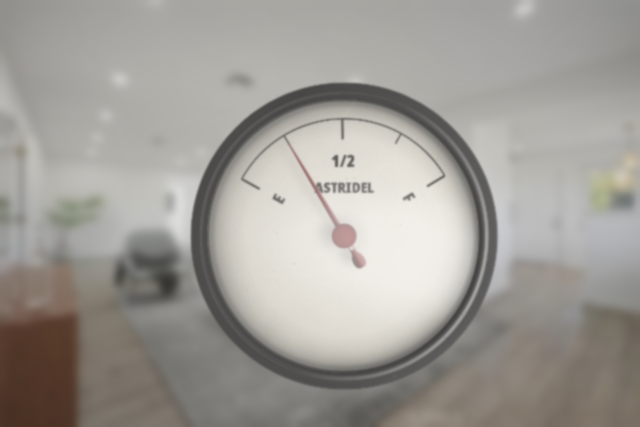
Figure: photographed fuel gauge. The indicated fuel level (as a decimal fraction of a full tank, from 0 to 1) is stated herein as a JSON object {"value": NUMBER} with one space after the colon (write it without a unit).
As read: {"value": 0.25}
